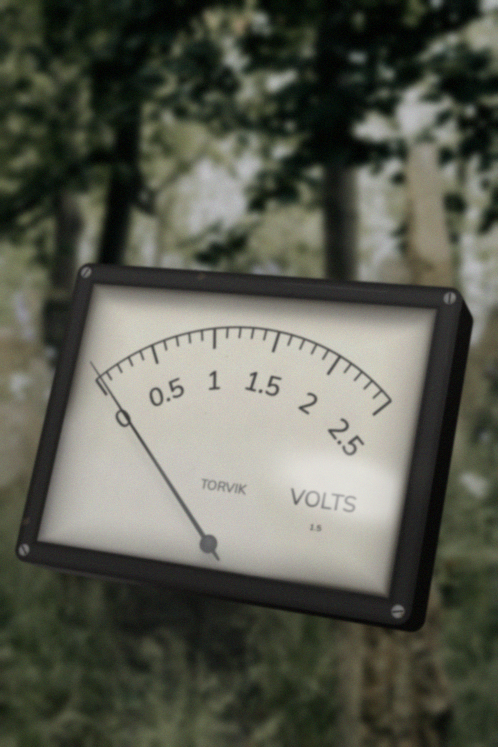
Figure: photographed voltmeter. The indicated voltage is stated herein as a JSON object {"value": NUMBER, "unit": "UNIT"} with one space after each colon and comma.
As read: {"value": 0.05, "unit": "V"}
